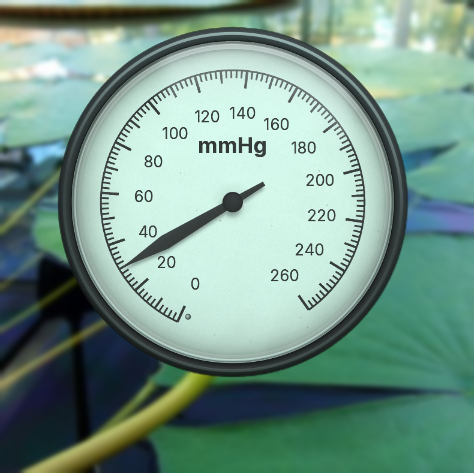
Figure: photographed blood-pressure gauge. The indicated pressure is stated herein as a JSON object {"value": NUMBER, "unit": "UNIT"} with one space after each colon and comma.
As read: {"value": 30, "unit": "mmHg"}
